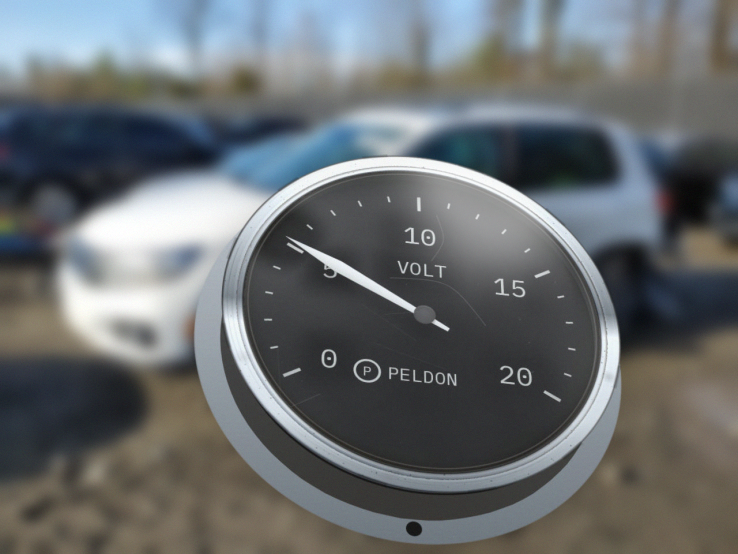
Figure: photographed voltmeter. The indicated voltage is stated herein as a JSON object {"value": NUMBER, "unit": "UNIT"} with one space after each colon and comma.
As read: {"value": 5, "unit": "V"}
